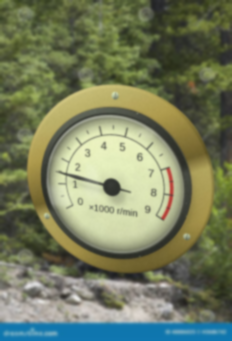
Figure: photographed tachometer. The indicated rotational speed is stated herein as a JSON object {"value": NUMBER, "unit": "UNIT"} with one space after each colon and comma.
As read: {"value": 1500, "unit": "rpm"}
